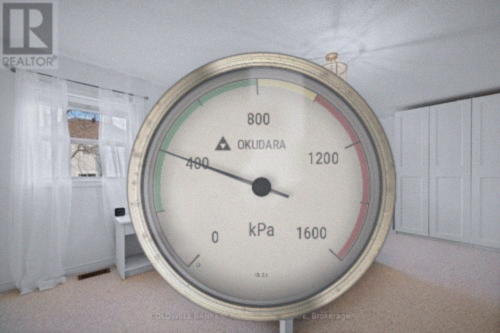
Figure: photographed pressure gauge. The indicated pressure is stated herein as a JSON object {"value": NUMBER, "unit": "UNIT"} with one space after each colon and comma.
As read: {"value": 400, "unit": "kPa"}
